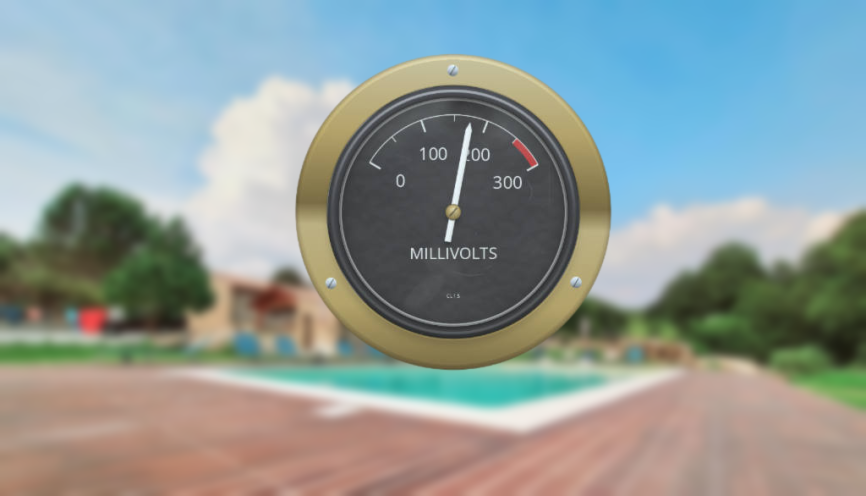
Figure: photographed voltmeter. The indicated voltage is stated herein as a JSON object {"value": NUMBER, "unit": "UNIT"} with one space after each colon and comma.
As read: {"value": 175, "unit": "mV"}
